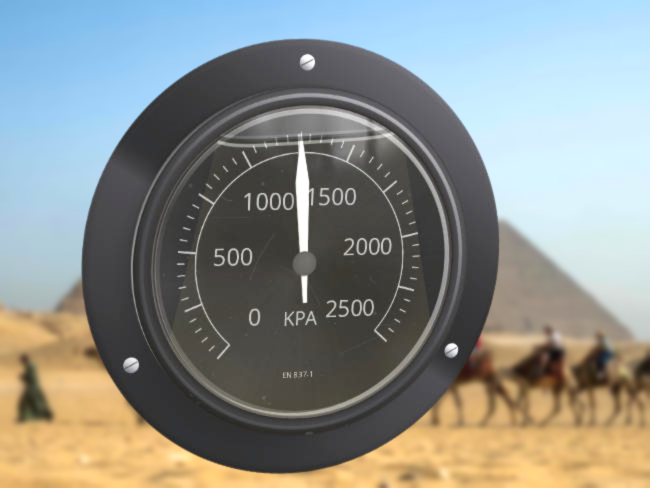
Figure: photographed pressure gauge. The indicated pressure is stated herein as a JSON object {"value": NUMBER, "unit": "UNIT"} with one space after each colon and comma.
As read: {"value": 1250, "unit": "kPa"}
